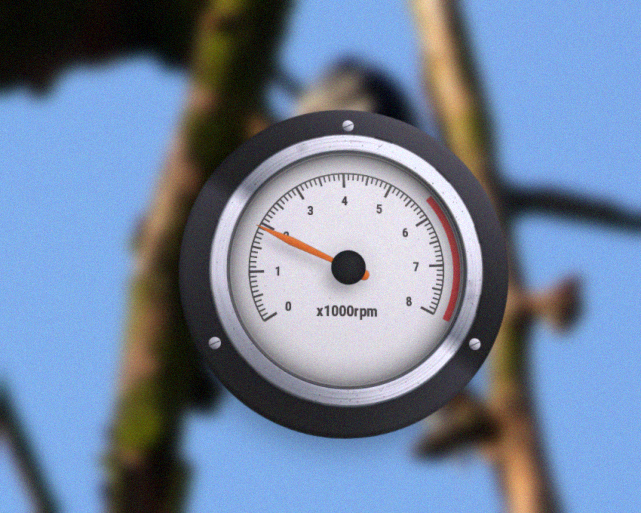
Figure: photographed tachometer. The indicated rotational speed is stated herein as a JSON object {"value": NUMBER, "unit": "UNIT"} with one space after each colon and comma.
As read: {"value": 1900, "unit": "rpm"}
